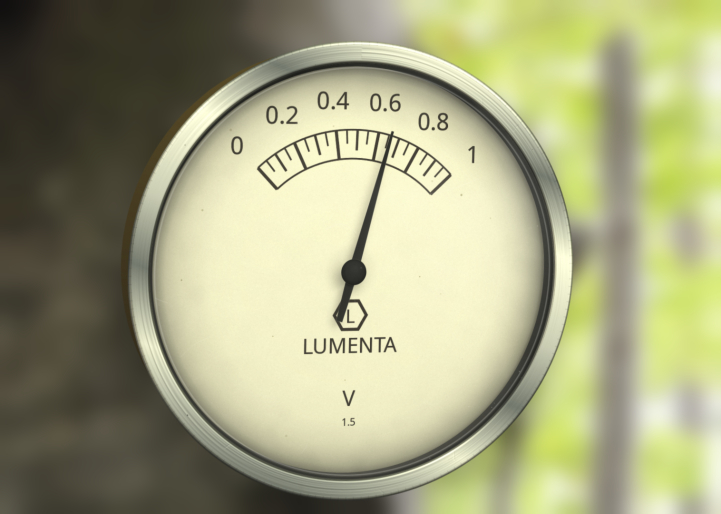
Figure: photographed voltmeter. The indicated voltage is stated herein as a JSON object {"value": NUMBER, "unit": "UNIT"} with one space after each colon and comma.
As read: {"value": 0.65, "unit": "V"}
